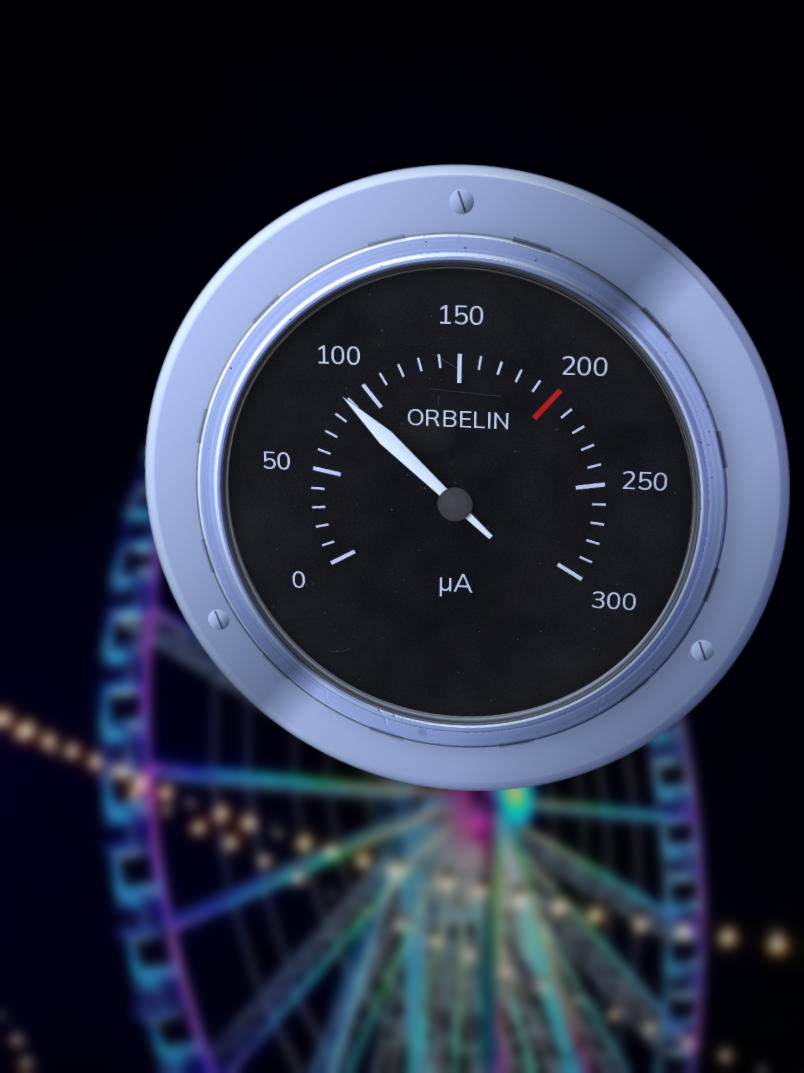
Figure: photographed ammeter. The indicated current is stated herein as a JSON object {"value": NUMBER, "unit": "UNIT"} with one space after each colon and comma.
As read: {"value": 90, "unit": "µA"}
